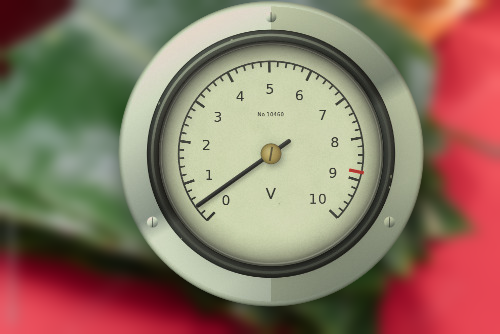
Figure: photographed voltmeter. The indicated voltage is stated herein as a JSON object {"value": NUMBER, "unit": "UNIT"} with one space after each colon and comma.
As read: {"value": 0.4, "unit": "V"}
